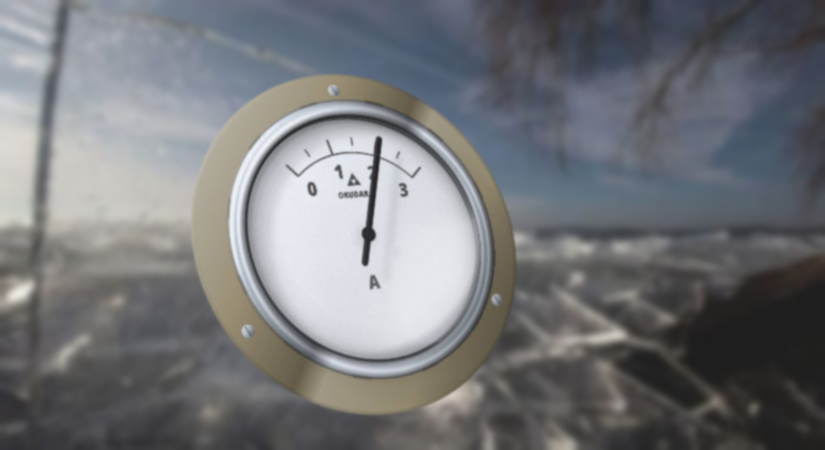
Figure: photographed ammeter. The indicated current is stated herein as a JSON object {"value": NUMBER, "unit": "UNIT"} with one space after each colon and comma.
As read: {"value": 2, "unit": "A"}
